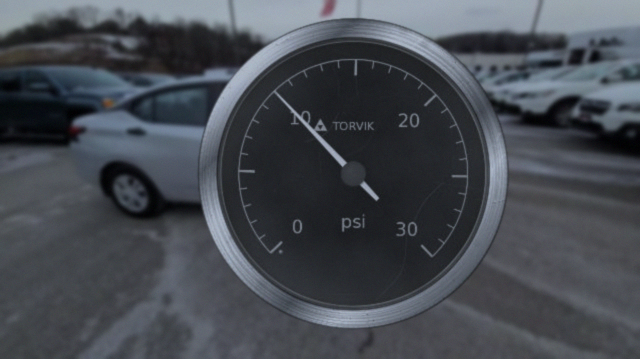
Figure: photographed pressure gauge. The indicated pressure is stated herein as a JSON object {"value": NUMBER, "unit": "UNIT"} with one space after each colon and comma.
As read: {"value": 10, "unit": "psi"}
